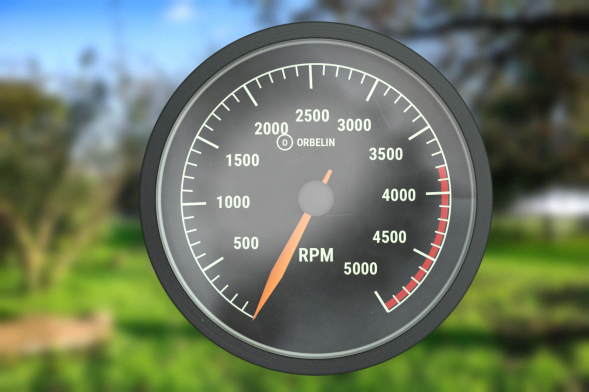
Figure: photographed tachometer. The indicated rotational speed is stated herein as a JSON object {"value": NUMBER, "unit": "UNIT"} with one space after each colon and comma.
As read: {"value": 0, "unit": "rpm"}
